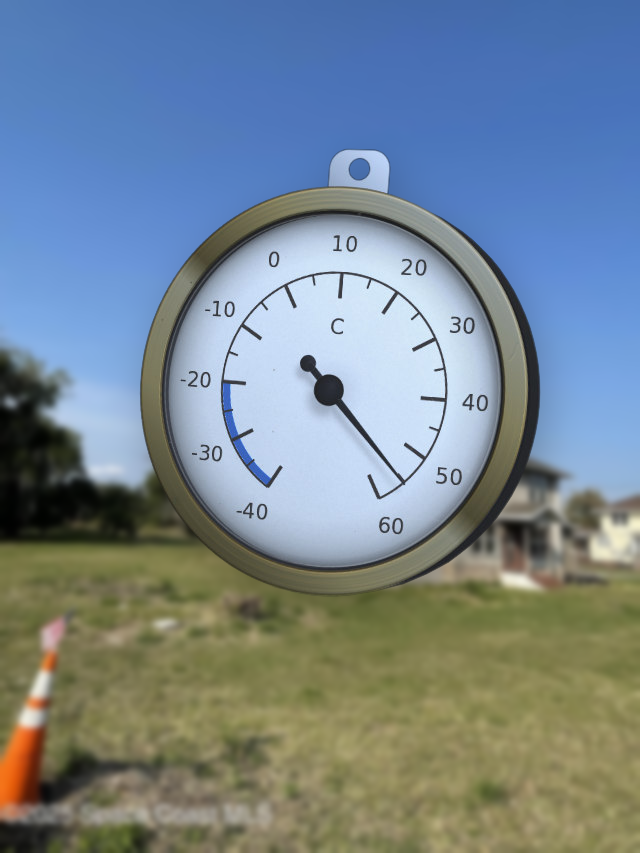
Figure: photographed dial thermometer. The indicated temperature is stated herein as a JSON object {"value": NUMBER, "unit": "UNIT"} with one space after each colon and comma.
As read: {"value": 55, "unit": "°C"}
